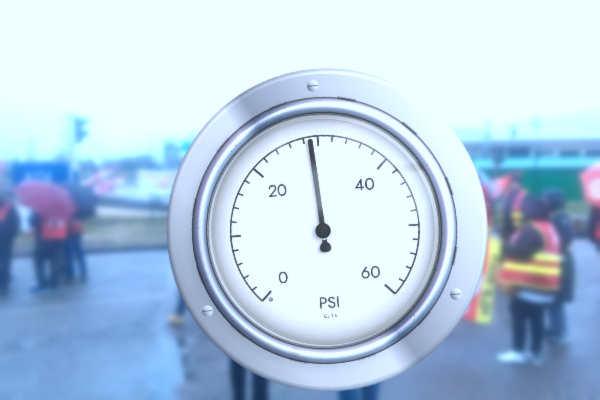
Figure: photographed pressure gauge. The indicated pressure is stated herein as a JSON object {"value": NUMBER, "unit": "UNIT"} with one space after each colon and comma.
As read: {"value": 29, "unit": "psi"}
